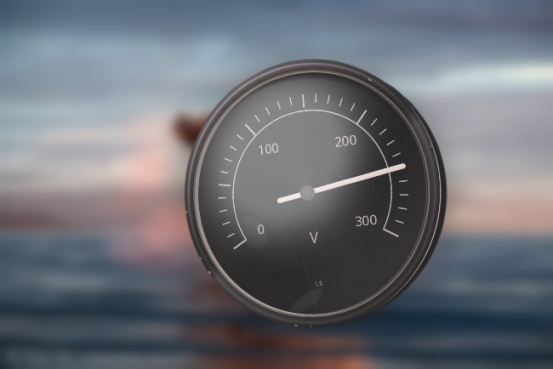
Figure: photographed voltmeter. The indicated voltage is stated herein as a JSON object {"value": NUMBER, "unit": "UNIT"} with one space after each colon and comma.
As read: {"value": 250, "unit": "V"}
